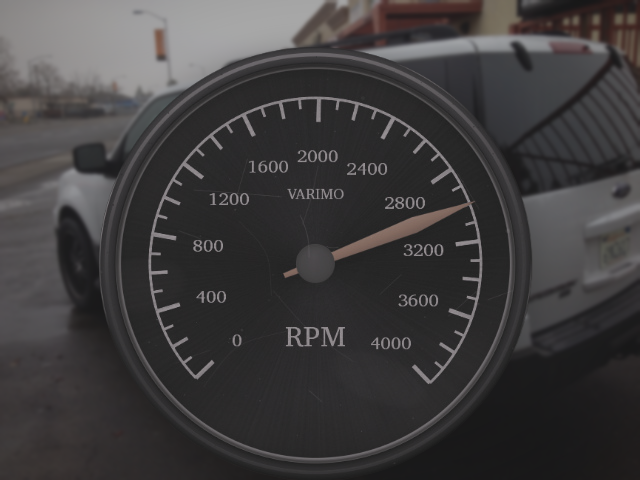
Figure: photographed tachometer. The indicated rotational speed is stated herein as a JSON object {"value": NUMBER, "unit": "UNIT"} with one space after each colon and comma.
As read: {"value": 3000, "unit": "rpm"}
